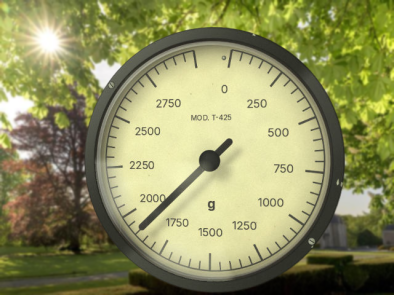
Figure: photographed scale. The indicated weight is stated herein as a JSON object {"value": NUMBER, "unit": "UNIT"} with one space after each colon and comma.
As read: {"value": 1900, "unit": "g"}
